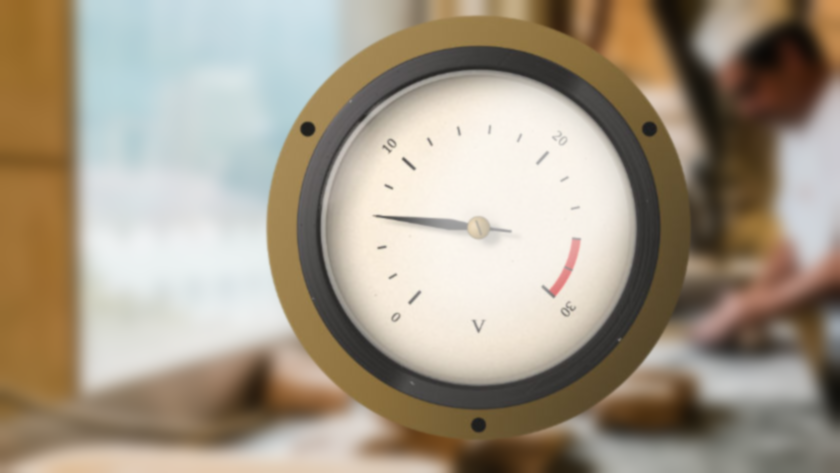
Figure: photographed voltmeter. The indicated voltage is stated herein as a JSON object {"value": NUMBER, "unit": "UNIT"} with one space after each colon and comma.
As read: {"value": 6, "unit": "V"}
